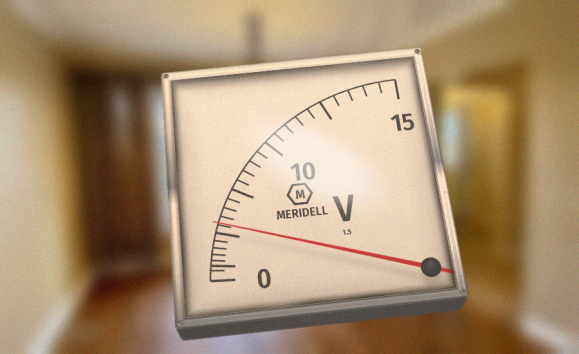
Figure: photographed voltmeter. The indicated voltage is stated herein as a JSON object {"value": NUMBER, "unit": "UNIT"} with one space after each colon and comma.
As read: {"value": 5.5, "unit": "V"}
